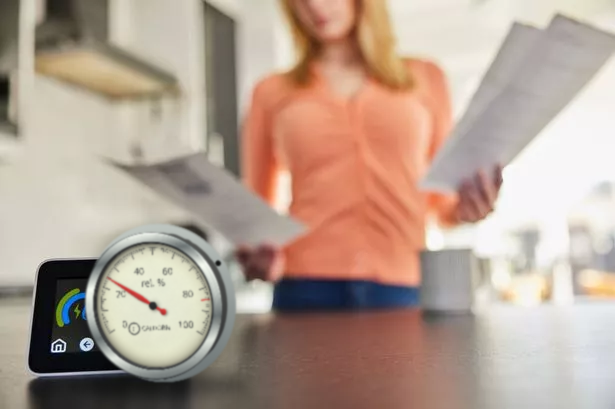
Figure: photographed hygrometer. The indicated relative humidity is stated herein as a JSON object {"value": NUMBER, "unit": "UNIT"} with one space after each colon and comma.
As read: {"value": 25, "unit": "%"}
